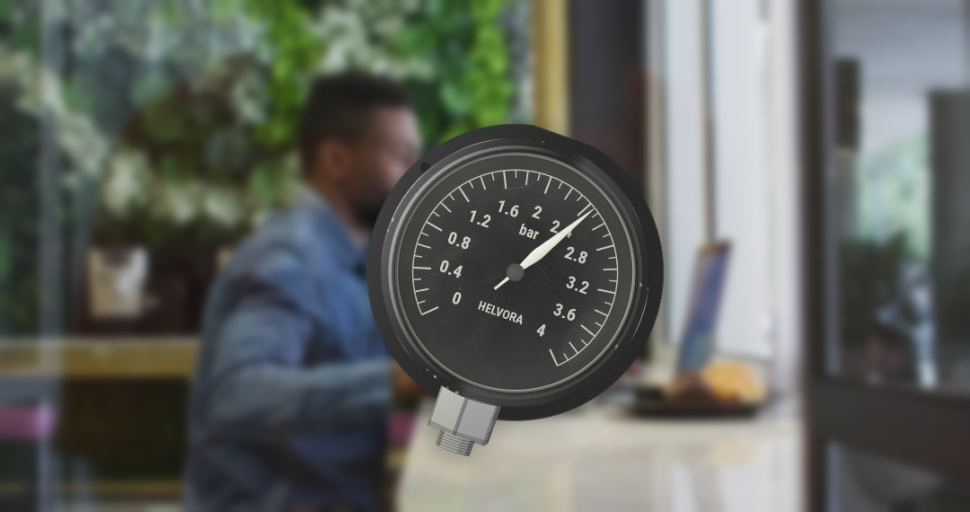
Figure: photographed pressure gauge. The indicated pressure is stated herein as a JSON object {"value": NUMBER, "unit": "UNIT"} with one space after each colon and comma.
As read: {"value": 2.45, "unit": "bar"}
